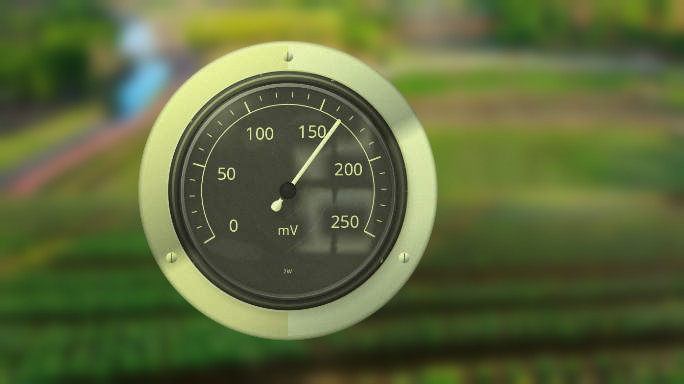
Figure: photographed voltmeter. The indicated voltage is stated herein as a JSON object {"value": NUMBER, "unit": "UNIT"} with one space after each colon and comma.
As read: {"value": 165, "unit": "mV"}
